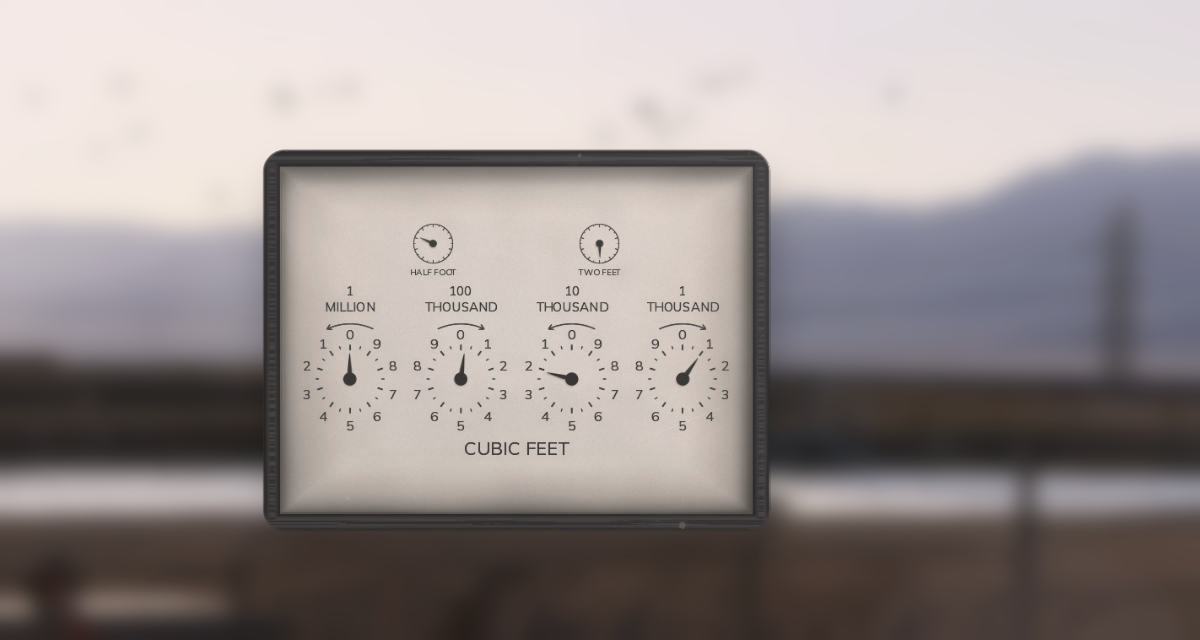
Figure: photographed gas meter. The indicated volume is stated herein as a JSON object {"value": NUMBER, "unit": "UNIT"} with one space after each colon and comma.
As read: {"value": 2100, "unit": "ft³"}
